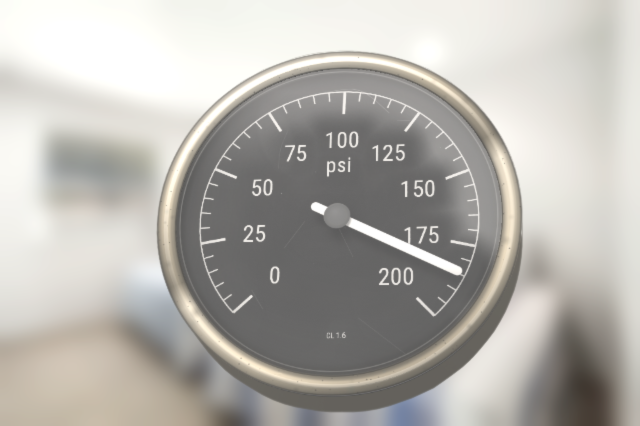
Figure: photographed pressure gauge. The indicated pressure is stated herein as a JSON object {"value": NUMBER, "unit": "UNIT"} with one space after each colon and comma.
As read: {"value": 185, "unit": "psi"}
